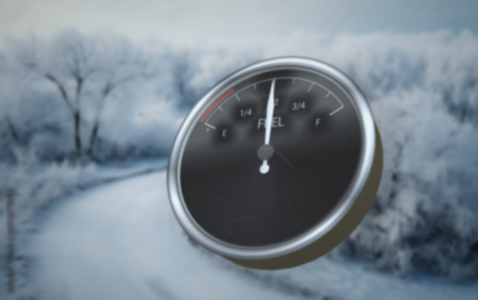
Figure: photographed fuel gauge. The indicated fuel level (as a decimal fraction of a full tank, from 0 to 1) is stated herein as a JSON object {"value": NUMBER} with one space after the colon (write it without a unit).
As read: {"value": 0.5}
